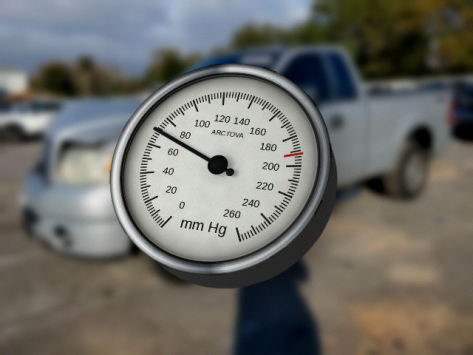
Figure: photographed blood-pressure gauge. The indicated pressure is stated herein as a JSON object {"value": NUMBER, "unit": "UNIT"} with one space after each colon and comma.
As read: {"value": 70, "unit": "mmHg"}
